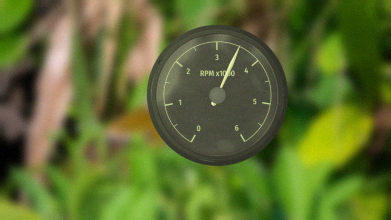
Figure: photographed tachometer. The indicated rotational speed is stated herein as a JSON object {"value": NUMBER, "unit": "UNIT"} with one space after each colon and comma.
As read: {"value": 3500, "unit": "rpm"}
